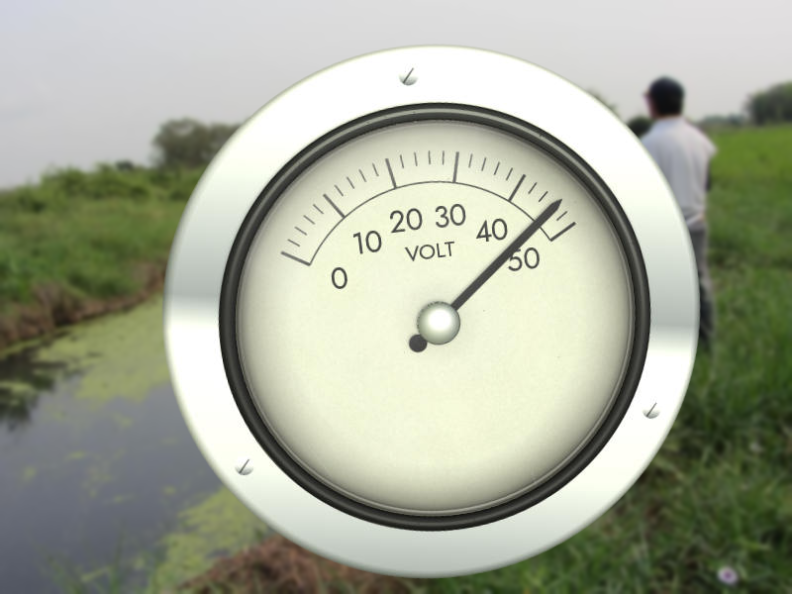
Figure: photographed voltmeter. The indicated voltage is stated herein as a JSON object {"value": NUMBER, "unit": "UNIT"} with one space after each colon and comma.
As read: {"value": 46, "unit": "V"}
